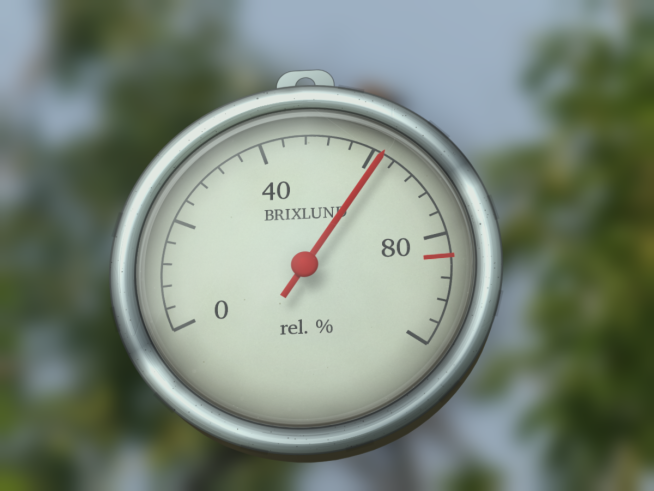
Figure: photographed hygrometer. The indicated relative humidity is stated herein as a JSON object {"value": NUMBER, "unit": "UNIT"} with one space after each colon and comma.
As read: {"value": 62, "unit": "%"}
